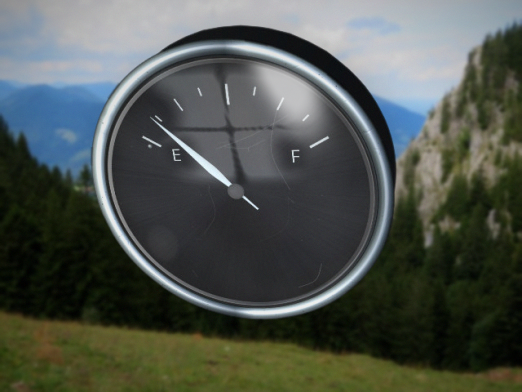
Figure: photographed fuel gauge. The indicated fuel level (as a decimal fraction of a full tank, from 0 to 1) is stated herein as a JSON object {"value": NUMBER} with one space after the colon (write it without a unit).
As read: {"value": 0.125}
